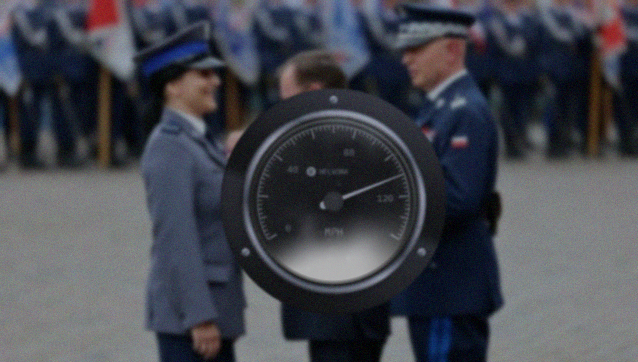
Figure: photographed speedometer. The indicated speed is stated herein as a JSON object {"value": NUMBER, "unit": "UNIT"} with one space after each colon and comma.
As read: {"value": 110, "unit": "mph"}
